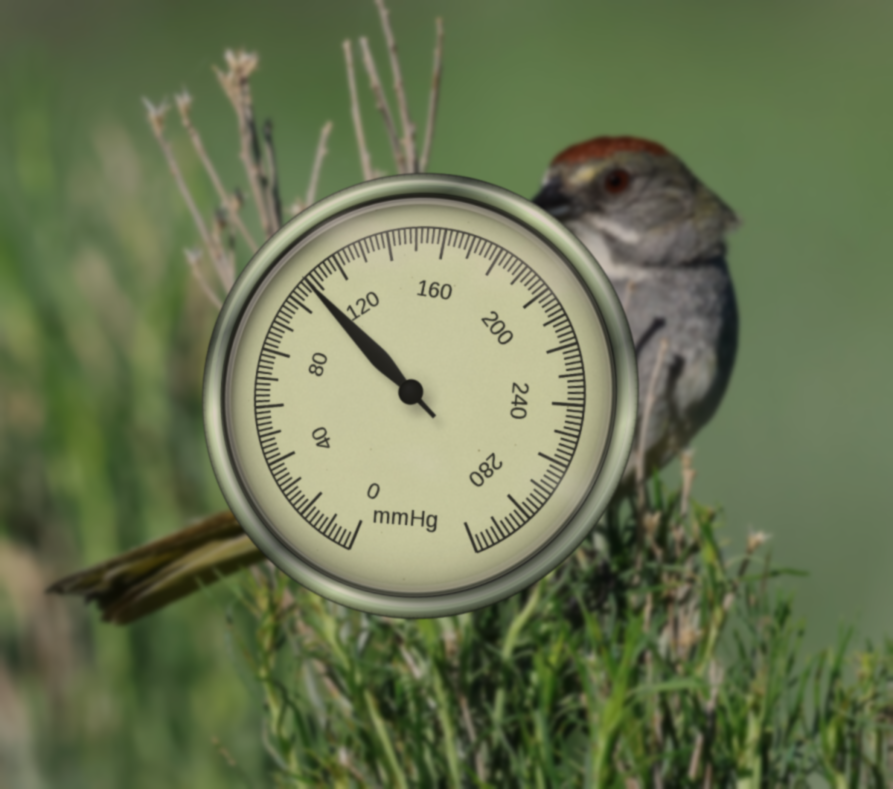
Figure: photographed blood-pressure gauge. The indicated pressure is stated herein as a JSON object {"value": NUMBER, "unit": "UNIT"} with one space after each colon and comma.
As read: {"value": 108, "unit": "mmHg"}
